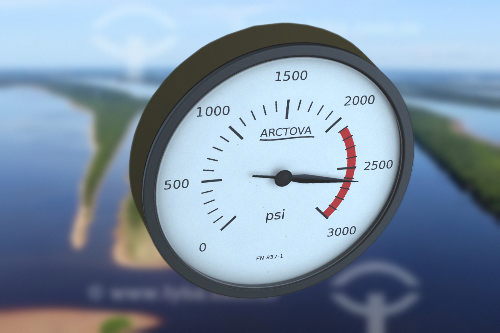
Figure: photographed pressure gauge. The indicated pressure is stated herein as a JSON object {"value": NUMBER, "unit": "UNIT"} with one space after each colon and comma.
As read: {"value": 2600, "unit": "psi"}
